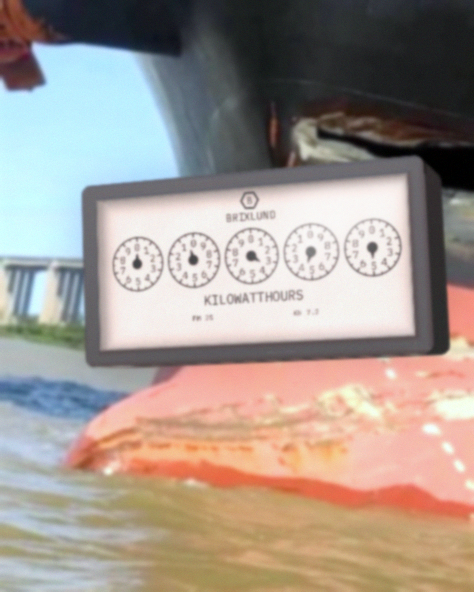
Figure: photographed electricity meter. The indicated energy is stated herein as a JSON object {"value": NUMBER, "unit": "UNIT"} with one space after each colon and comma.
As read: {"value": 345, "unit": "kWh"}
